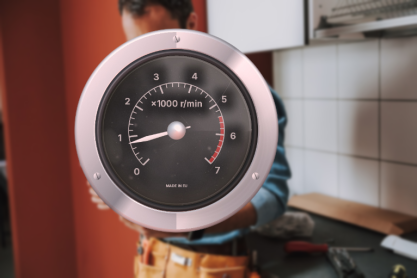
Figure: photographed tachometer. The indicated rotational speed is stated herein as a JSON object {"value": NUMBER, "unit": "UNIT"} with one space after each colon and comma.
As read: {"value": 800, "unit": "rpm"}
